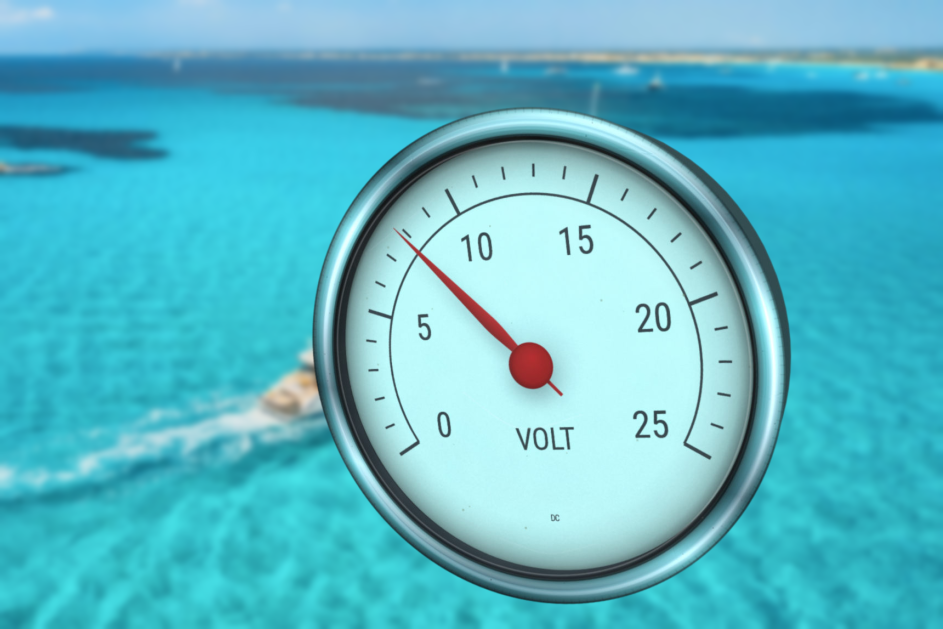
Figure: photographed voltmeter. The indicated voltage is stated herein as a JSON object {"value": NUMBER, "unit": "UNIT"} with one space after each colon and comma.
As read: {"value": 8, "unit": "V"}
